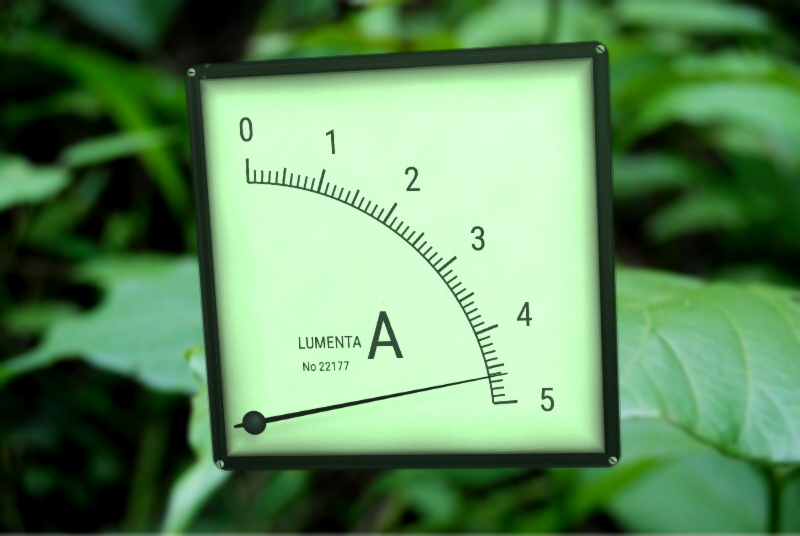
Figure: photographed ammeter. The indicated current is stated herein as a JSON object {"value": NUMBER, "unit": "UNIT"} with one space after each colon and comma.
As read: {"value": 4.6, "unit": "A"}
